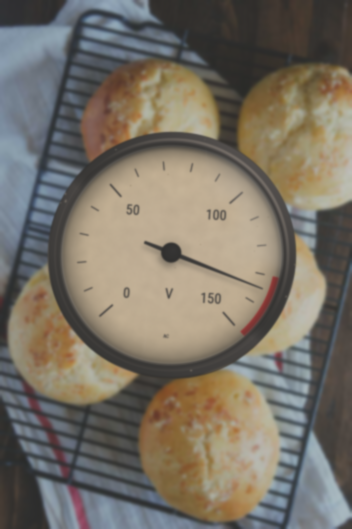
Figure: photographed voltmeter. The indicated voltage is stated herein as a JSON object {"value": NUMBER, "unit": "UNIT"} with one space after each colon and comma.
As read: {"value": 135, "unit": "V"}
